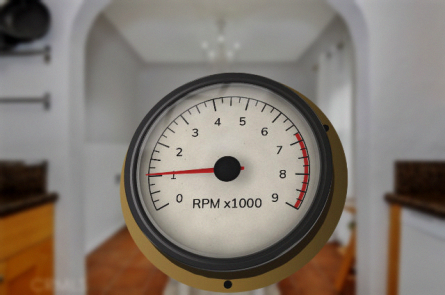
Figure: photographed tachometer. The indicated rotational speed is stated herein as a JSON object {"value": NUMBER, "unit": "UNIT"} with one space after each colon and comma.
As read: {"value": 1000, "unit": "rpm"}
